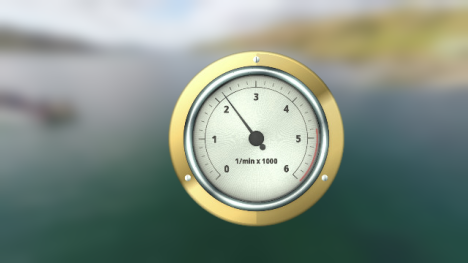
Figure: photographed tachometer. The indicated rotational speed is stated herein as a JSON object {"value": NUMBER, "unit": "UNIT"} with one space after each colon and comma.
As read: {"value": 2200, "unit": "rpm"}
